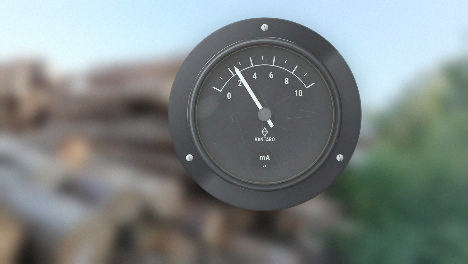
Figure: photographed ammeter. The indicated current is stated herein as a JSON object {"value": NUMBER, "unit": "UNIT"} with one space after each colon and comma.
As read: {"value": 2.5, "unit": "mA"}
